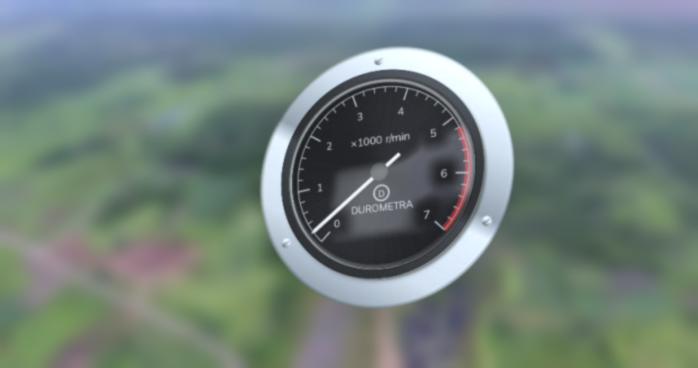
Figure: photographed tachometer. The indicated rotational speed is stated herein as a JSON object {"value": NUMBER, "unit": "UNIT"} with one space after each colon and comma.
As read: {"value": 200, "unit": "rpm"}
